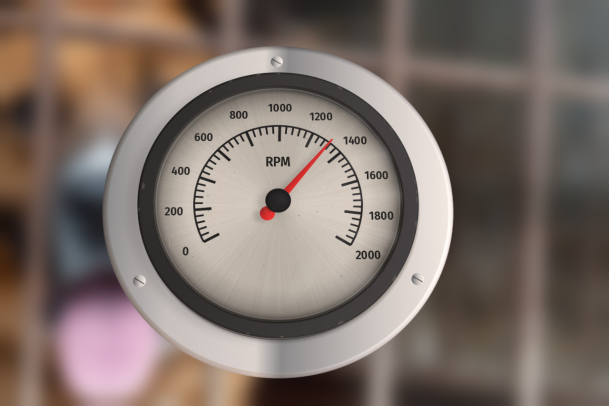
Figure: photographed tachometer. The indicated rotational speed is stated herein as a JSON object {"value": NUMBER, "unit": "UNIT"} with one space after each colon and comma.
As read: {"value": 1320, "unit": "rpm"}
